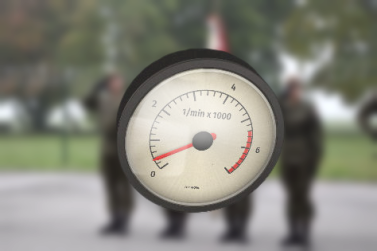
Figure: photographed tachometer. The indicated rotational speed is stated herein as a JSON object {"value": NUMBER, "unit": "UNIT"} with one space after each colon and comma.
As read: {"value": 400, "unit": "rpm"}
